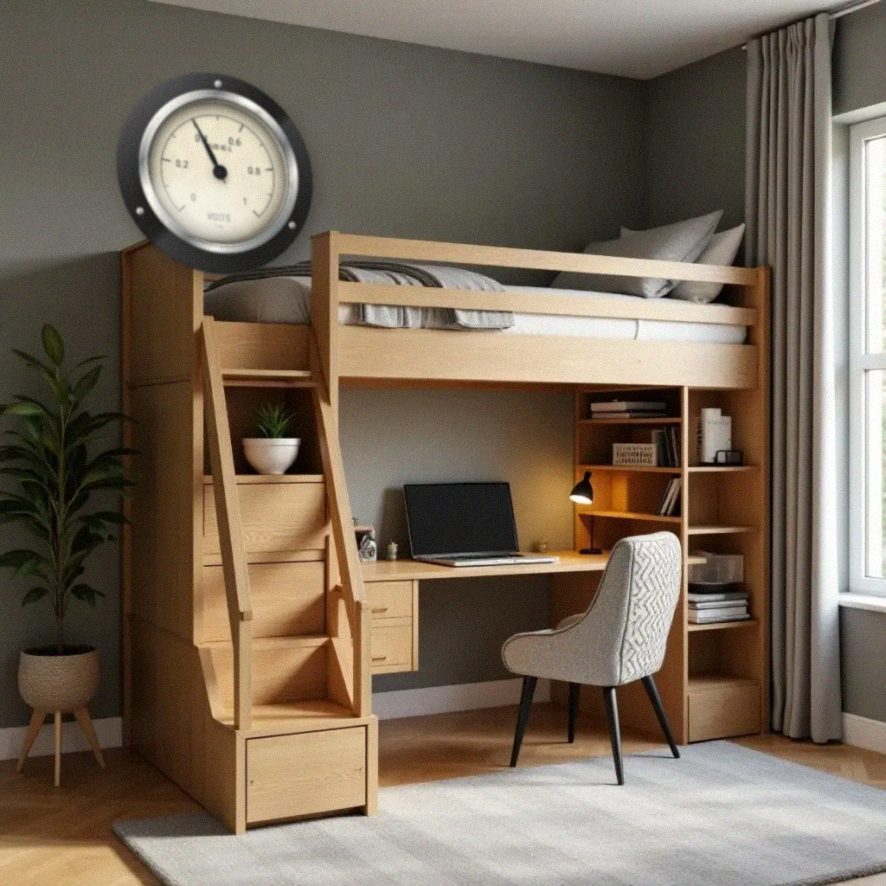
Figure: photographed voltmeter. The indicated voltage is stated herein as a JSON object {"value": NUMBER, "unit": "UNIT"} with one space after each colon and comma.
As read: {"value": 0.4, "unit": "V"}
